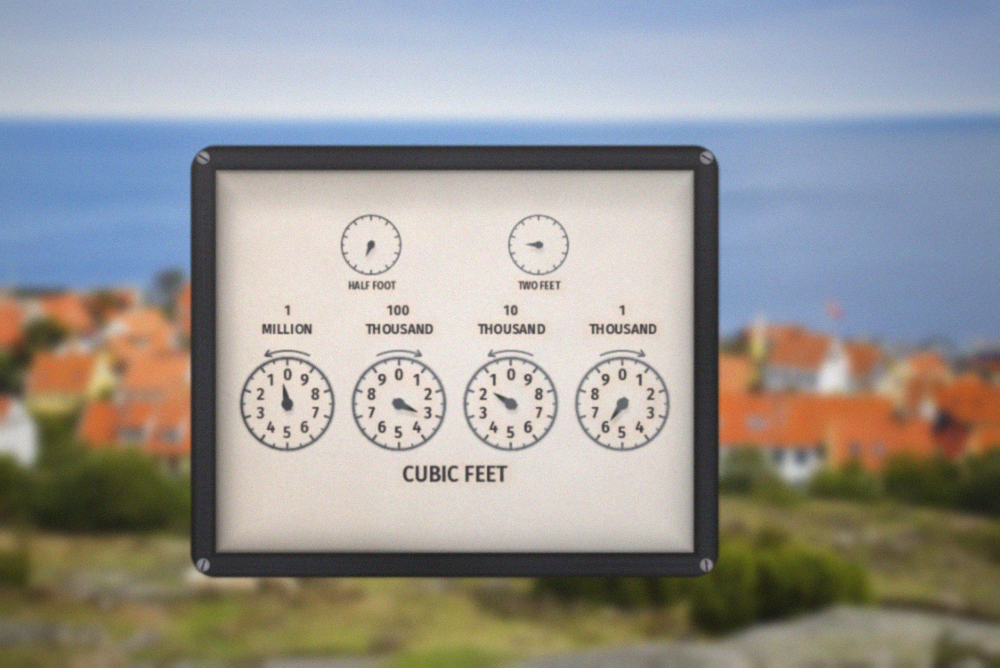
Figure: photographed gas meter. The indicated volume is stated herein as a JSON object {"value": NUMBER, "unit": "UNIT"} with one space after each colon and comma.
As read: {"value": 31600, "unit": "ft³"}
